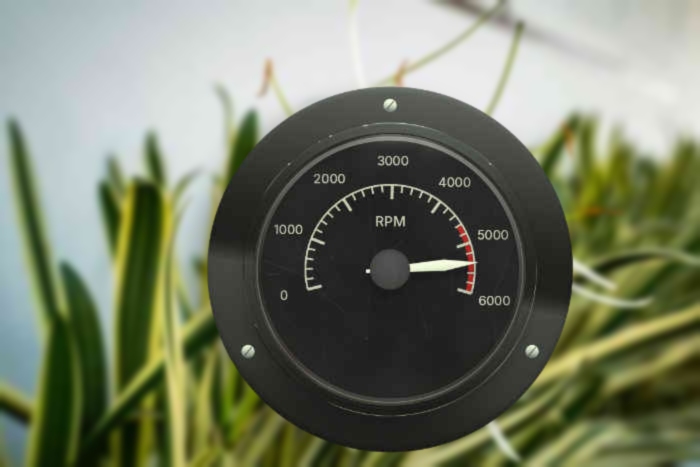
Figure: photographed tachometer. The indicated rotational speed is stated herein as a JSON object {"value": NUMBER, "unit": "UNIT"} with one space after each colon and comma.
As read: {"value": 5400, "unit": "rpm"}
